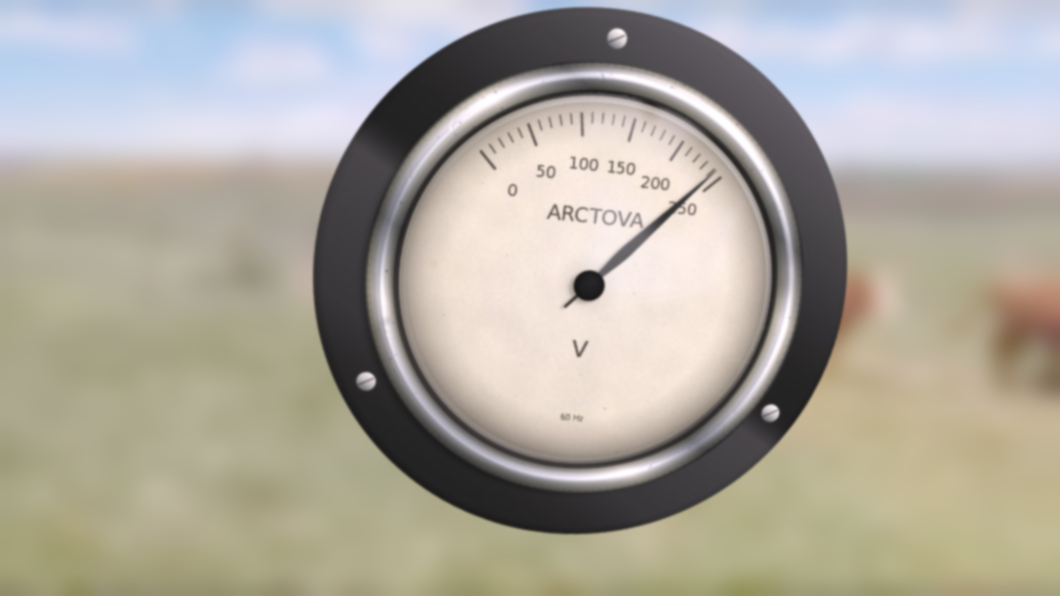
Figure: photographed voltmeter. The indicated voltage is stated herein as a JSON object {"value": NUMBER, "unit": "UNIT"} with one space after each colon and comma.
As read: {"value": 240, "unit": "V"}
